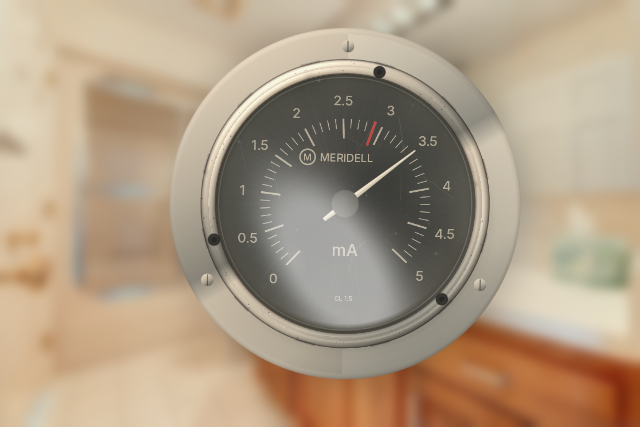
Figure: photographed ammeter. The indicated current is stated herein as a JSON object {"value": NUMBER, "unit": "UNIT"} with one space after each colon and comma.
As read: {"value": 3.5, "unit": "mA"}
